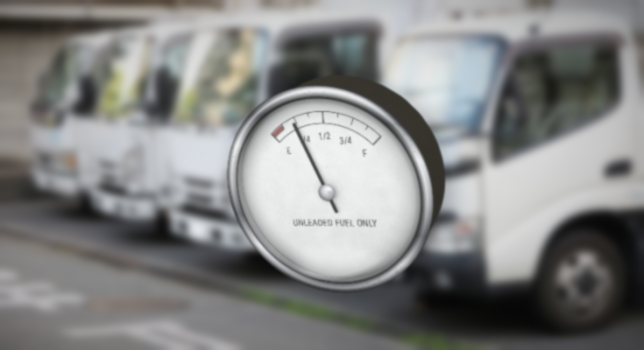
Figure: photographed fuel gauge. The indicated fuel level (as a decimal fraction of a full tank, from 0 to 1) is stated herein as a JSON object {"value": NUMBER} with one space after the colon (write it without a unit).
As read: {"value": 0.25}
